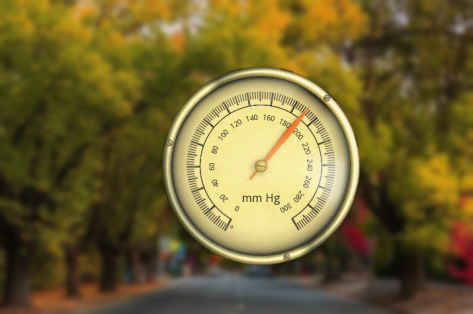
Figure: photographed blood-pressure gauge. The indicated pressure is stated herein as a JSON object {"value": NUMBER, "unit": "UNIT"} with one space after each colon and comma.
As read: {"value": 190, "unit": "mmHg"}
